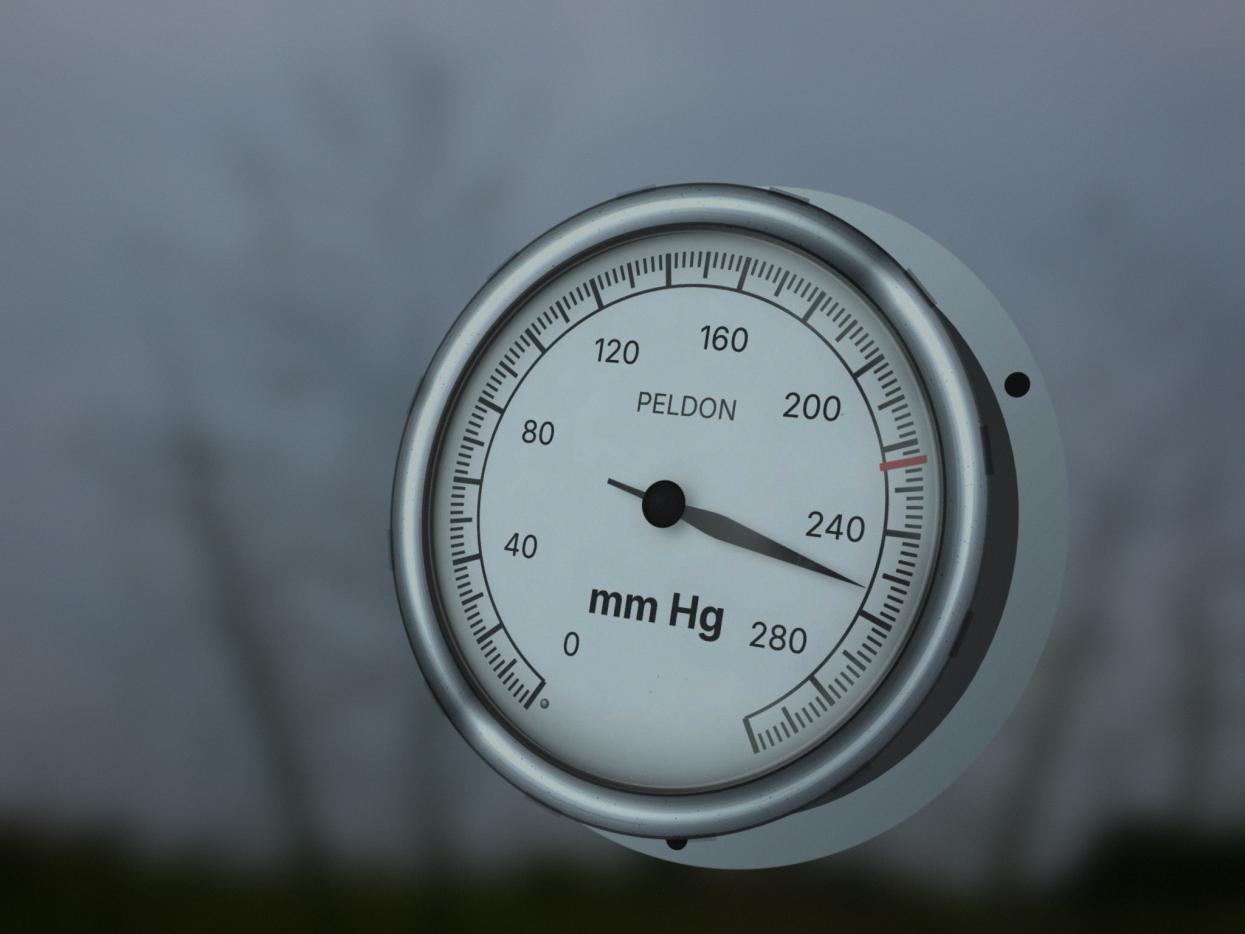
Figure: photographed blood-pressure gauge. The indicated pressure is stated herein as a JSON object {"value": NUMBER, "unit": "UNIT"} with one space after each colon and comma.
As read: {"value": 254, "unit": "mmHg"}
